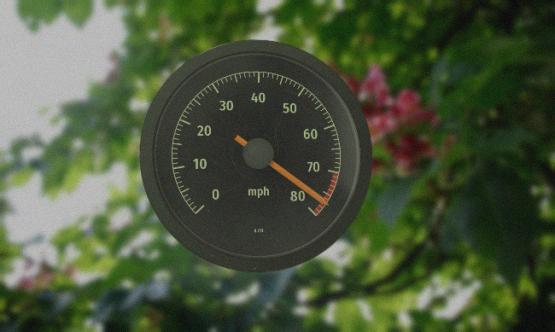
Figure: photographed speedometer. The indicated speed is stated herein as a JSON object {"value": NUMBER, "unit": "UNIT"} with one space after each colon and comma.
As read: {"value": 77, "unit": "mph"}
